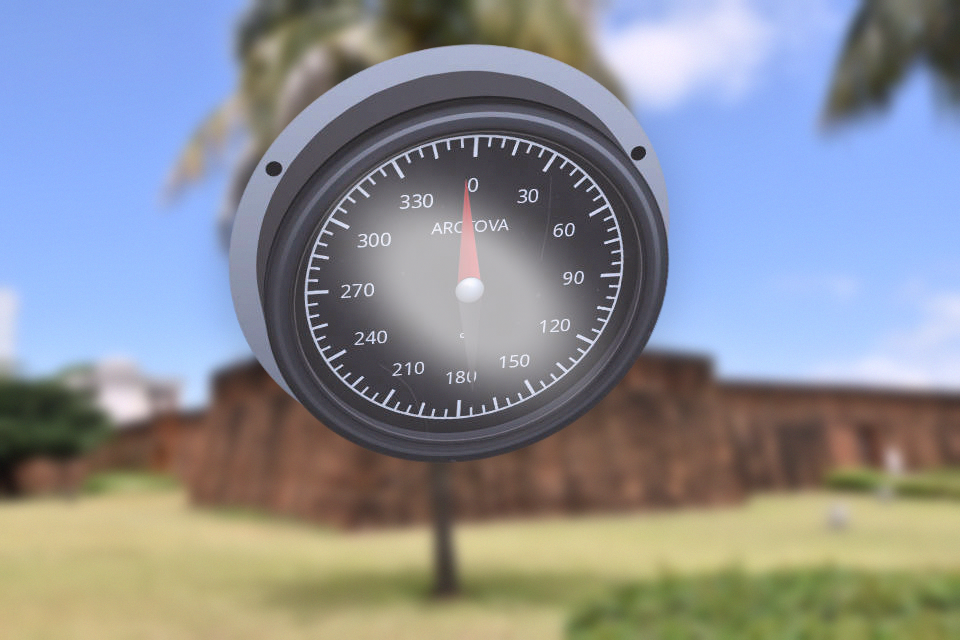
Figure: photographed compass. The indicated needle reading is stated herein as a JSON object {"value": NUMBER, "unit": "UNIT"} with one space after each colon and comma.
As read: {"value": 355, "unit": "°"}
